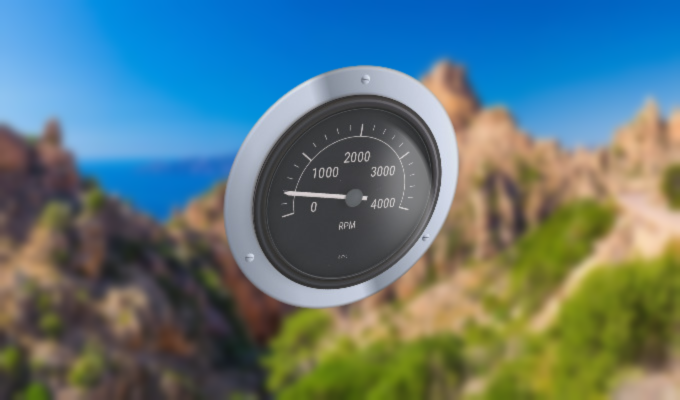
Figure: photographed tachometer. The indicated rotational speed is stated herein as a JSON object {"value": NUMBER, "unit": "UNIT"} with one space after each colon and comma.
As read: {"value": 400, "unit": "rpm"}
